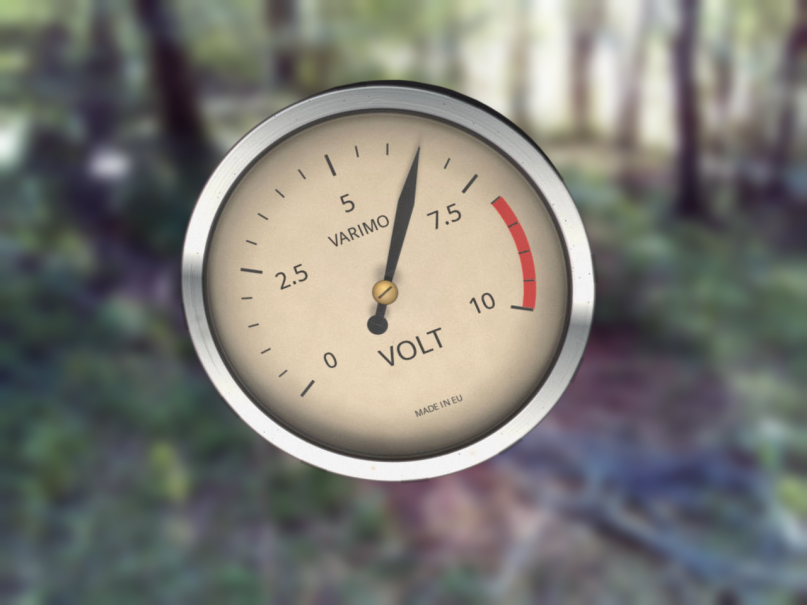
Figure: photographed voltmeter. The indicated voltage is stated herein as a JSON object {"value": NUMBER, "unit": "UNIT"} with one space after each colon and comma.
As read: {"value": 6.5, "unit": "V"}
